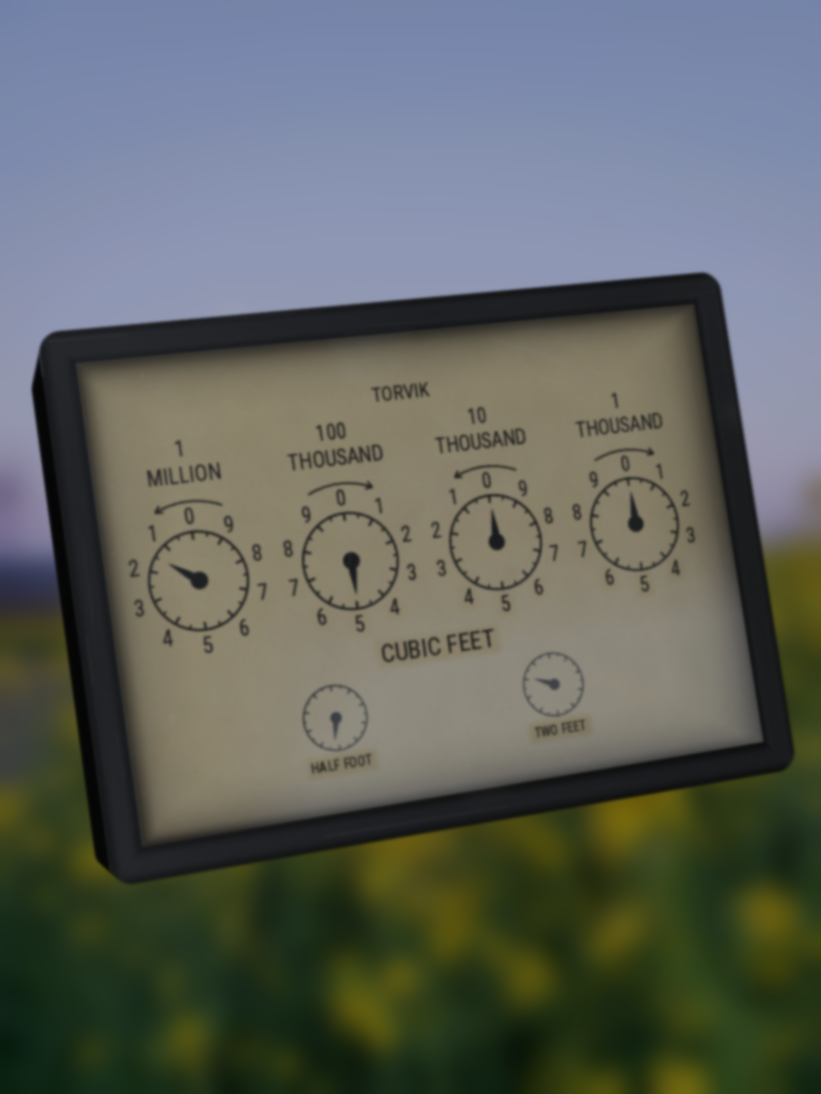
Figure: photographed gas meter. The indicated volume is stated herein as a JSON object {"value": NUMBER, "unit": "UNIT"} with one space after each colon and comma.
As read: {"value": 150000, "unit": "ft³"}
